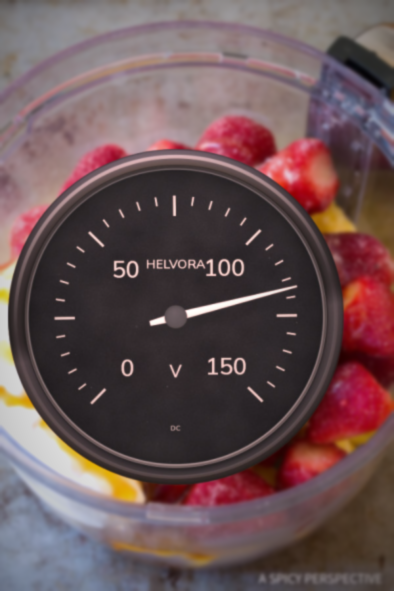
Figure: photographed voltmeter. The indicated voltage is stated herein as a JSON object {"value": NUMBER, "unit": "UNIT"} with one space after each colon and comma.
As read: {"value": 117.5, "unit": "V"}
